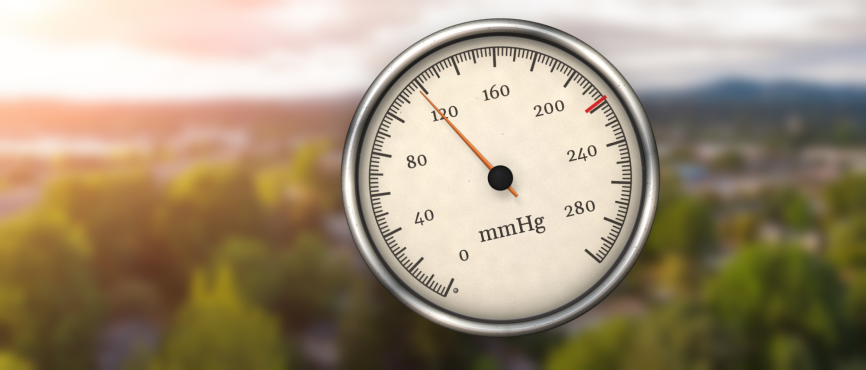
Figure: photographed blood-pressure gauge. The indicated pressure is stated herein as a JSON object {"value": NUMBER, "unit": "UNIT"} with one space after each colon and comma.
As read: {"value": 118, "unit": "mmHg"}
